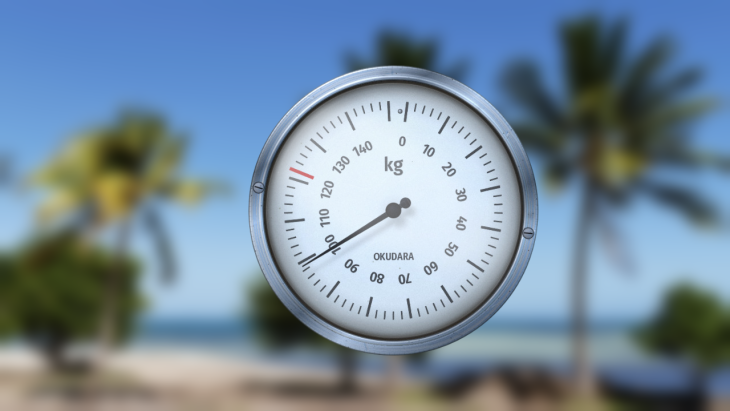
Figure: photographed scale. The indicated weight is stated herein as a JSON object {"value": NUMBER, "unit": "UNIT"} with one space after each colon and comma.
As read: {"value": 99, "unit": "kg"}
